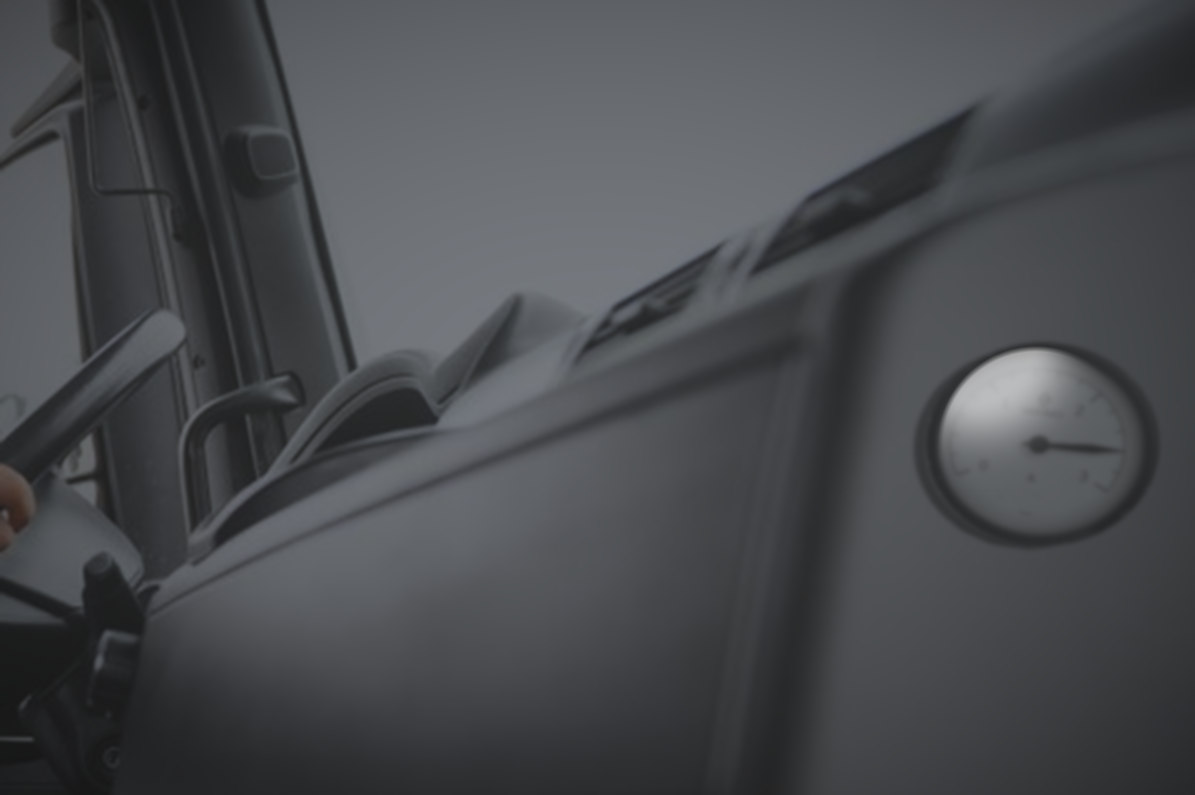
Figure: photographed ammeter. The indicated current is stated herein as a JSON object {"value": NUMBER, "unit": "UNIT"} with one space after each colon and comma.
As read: {"value": 2.6, "unit": "A"}
